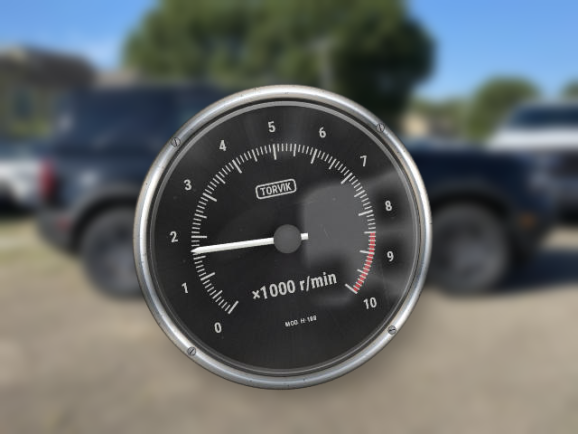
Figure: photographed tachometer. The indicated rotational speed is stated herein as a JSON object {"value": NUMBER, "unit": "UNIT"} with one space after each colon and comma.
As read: {"value": 1700, "unit": "rpm"}
